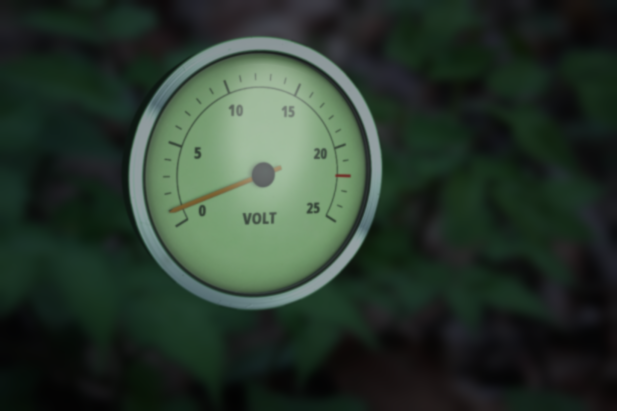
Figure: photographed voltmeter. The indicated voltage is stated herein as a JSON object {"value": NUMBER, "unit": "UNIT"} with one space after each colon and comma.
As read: {"value": 1, "unit": "V"}
